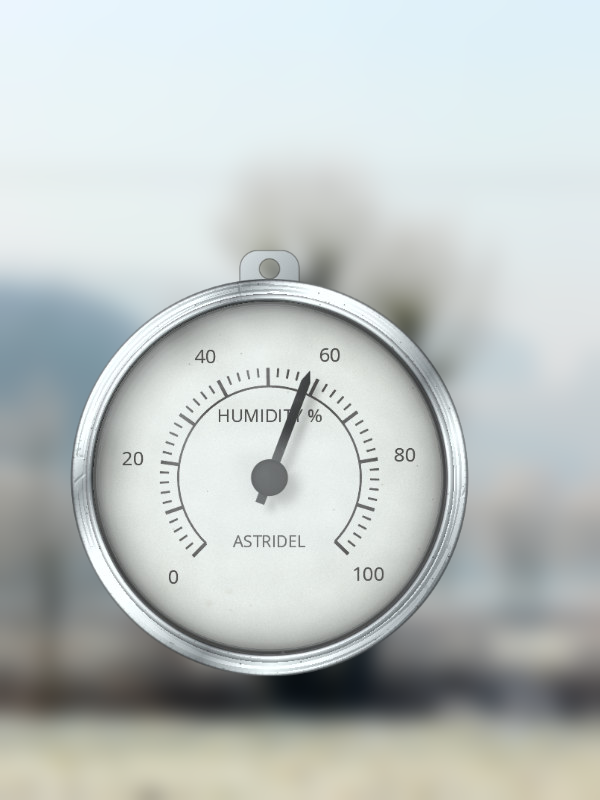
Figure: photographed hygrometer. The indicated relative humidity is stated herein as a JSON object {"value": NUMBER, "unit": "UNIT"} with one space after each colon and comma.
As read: {"value": 58, "unit": "%"}
